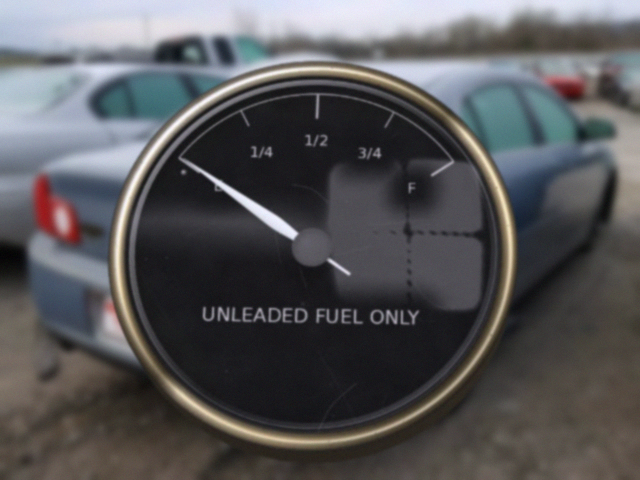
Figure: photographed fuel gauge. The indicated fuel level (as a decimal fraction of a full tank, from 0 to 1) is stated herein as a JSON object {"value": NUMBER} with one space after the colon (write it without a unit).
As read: {"value": 0}
